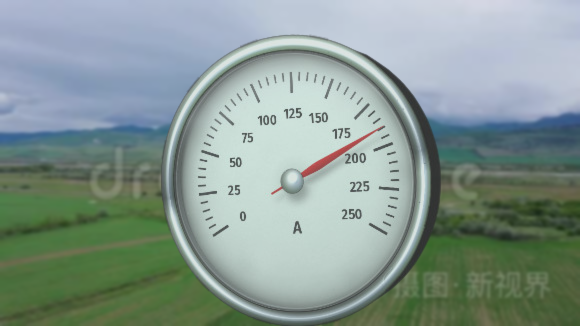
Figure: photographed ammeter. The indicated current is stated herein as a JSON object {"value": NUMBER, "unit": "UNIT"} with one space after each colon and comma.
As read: {"value": 190, "unit": "A"}
